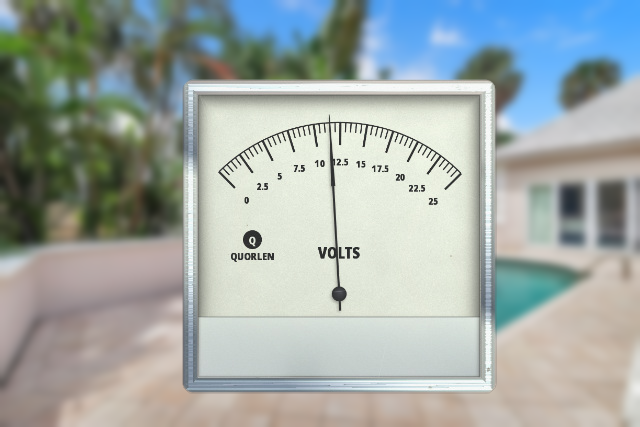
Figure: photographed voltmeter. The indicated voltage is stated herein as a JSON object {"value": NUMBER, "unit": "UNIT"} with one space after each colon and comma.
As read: {"value": 11.5, "unit": "V"}
